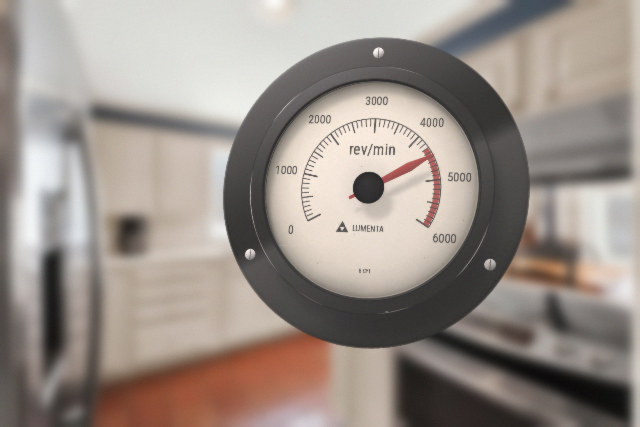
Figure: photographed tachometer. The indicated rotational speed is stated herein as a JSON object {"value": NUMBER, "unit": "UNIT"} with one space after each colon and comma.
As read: {"value": 4500, "unit": "rpm"}
